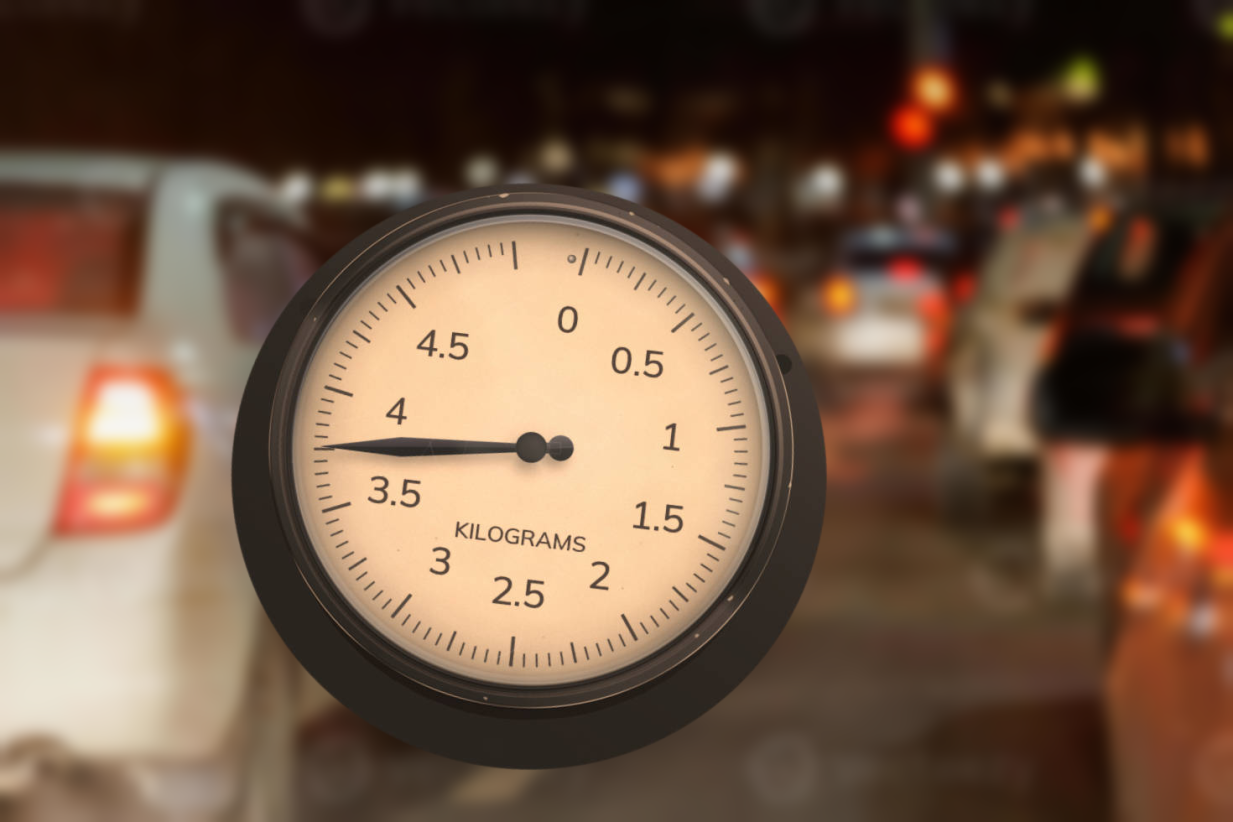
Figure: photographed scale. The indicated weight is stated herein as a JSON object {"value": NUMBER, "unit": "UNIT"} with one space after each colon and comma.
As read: {"value": 3.75, "unit": "kg"}
